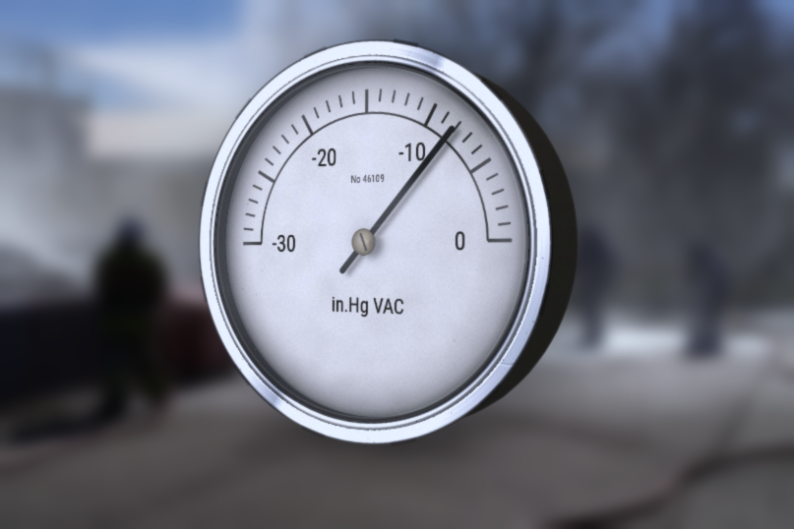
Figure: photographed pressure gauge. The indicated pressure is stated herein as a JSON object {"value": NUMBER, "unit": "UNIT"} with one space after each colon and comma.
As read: {"value": -8, "unit": "inHg"}
